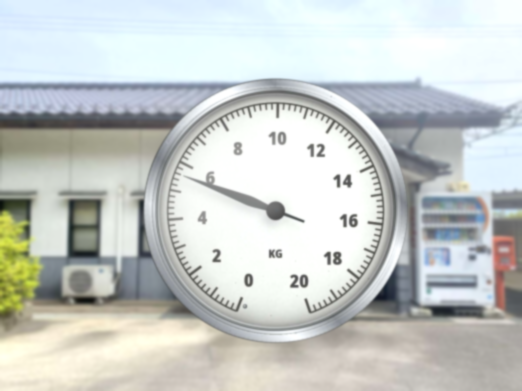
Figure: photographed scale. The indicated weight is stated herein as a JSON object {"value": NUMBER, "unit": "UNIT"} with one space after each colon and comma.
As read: {"value": 5.6, "unit": "kg"}
